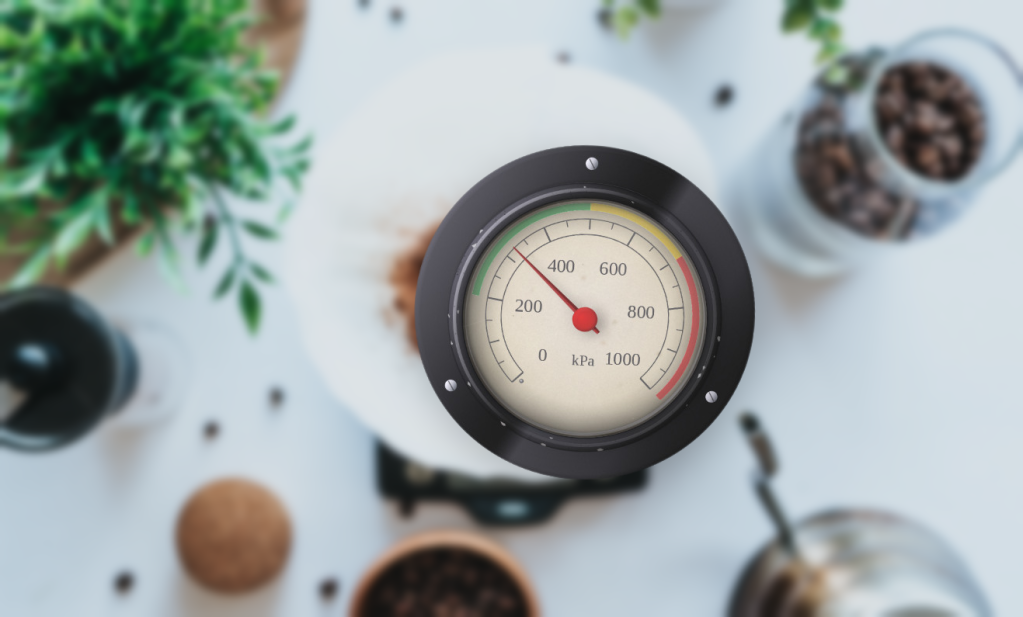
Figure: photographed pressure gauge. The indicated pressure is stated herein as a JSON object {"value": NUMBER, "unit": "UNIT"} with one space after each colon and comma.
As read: {"value": 325, "unit": "kPa"}
